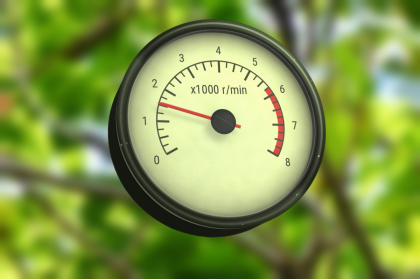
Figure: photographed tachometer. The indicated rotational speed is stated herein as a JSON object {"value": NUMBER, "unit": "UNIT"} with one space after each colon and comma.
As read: {"value": 1500, "unit": "rpm"}
